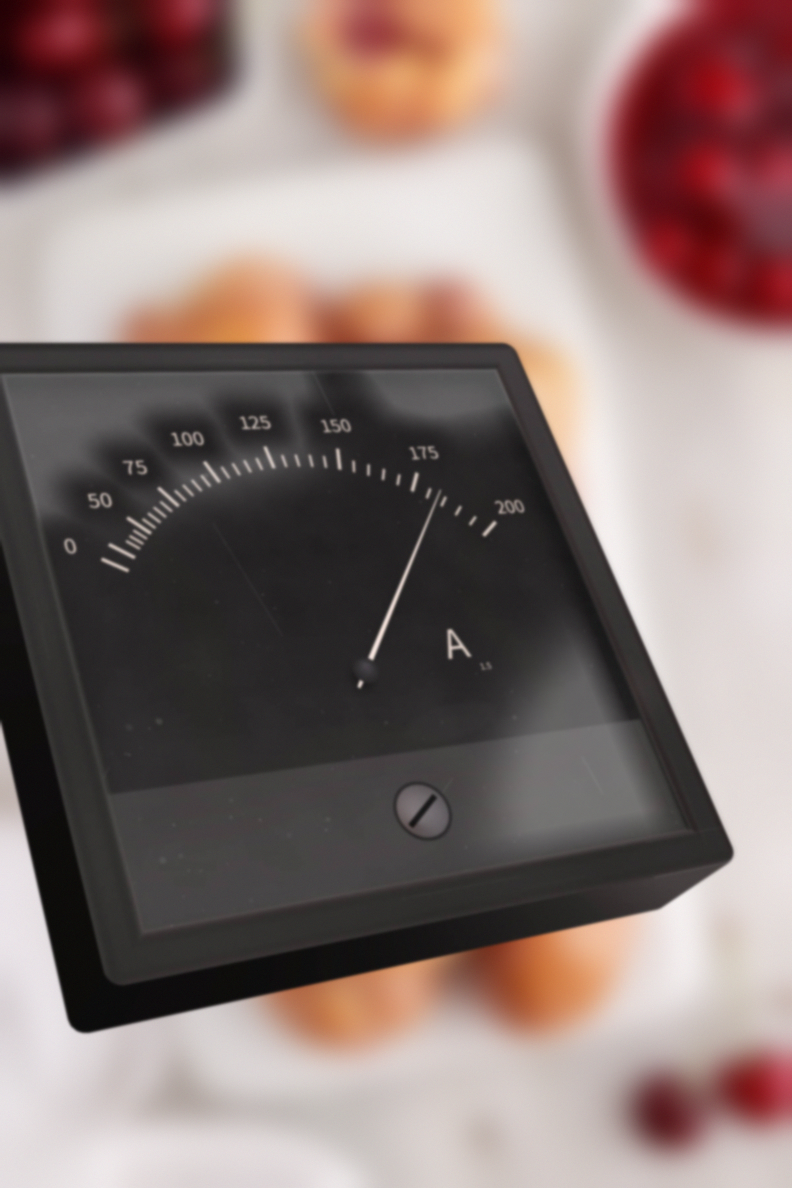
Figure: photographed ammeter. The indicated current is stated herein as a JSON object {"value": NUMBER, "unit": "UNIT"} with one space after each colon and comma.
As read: {"value": 182.5, "unit": "A"}
